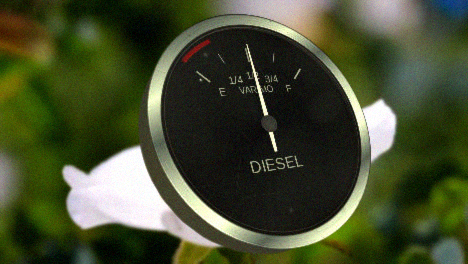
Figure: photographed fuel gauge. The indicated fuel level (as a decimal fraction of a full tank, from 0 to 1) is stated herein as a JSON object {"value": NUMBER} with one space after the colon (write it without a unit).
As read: {"value": 0.5}
